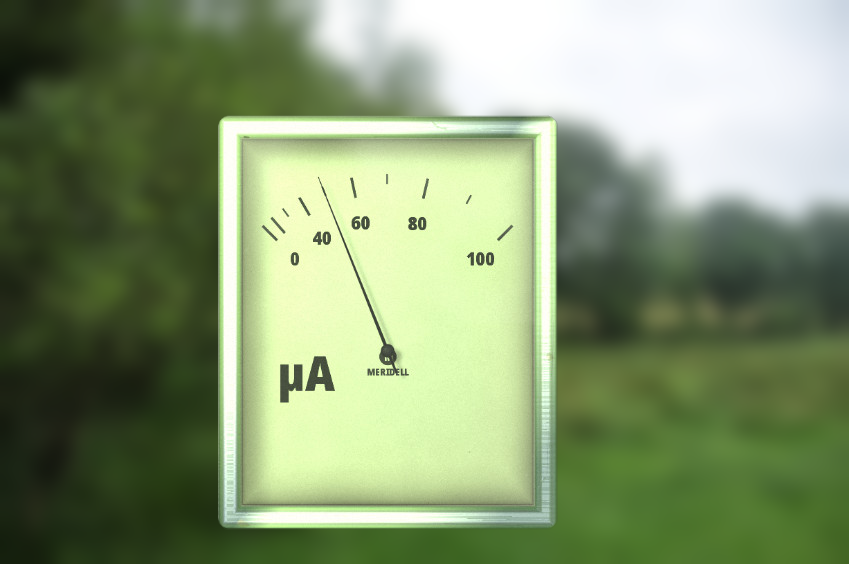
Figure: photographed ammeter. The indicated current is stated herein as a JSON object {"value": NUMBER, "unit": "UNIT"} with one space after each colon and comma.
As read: {"value": 50, "unit": "µA"}
